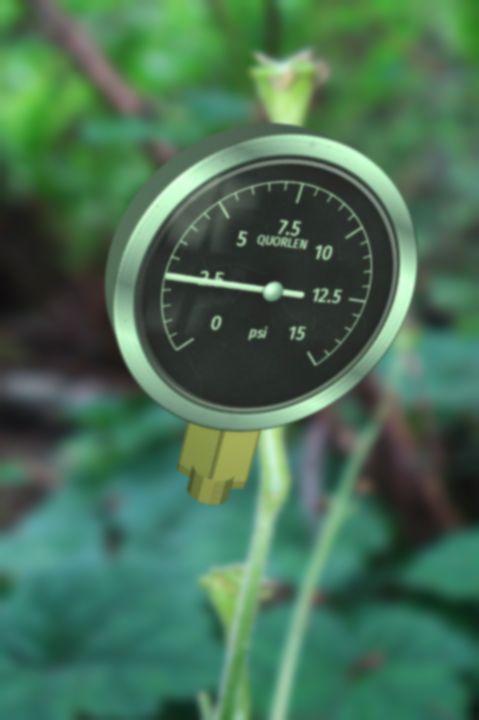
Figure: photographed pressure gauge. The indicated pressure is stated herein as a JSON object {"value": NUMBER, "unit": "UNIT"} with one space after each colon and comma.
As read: {"value": 2.5, "unit": "psi"}
